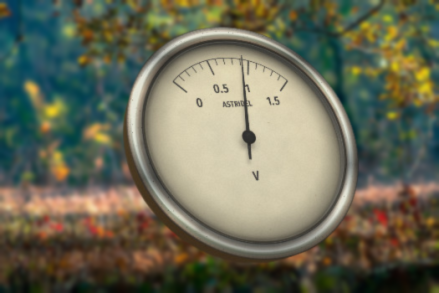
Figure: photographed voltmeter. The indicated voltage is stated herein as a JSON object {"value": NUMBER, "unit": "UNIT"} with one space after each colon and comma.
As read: {"value": 0.9, "unit": "V"}
